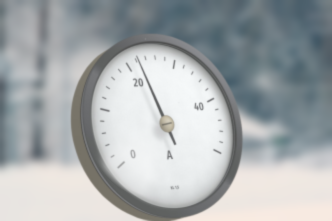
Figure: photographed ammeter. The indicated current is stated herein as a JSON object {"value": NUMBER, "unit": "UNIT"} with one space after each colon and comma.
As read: {"value": 22, "unit": "A"}
